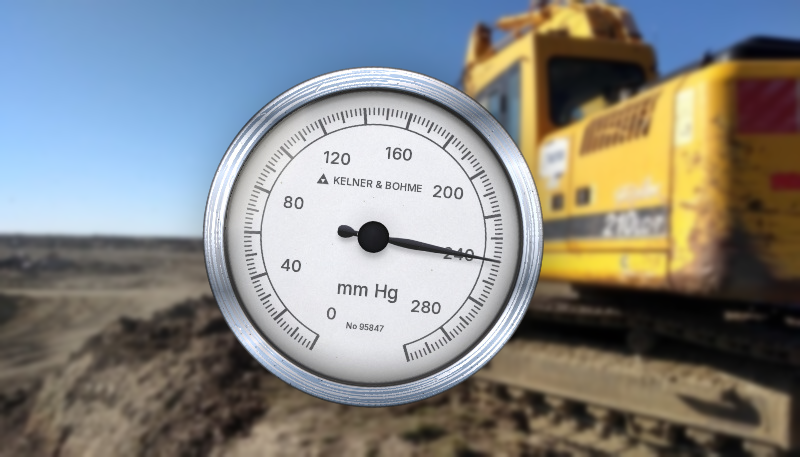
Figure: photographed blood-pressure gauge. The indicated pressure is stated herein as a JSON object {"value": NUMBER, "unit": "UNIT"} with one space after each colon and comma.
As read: {"value": 240, "unit": "mmHg"}
